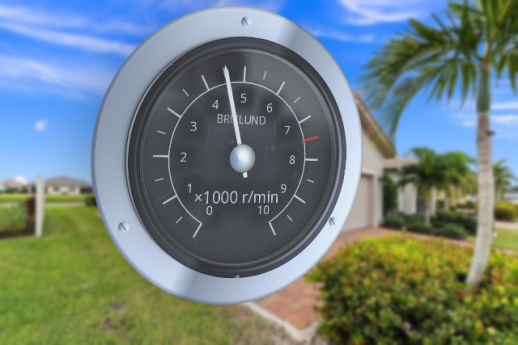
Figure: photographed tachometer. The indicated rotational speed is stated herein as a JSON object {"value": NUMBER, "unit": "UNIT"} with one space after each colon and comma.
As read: {"value": 4500, "unit": "rpm"}
